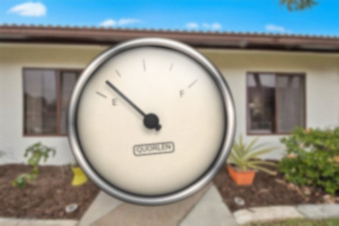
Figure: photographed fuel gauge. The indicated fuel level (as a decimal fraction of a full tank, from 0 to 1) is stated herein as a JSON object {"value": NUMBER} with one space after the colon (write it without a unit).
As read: {"value": 0.125}
